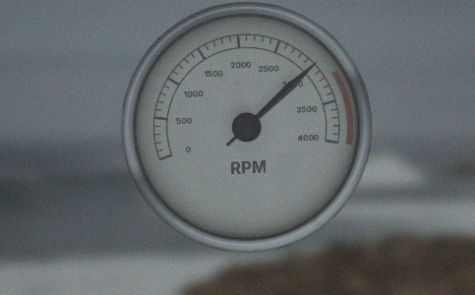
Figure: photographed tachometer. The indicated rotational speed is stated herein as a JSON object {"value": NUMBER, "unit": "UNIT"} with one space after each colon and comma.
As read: {"value": 3000, "unit": "rpm"}
